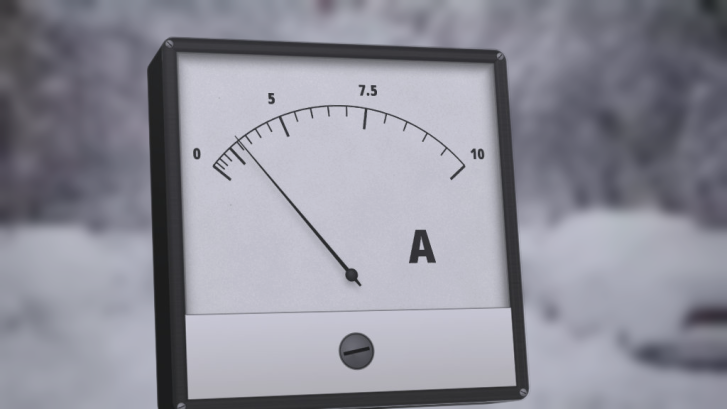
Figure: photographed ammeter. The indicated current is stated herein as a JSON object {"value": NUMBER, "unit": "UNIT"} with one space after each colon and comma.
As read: {"value": 3, "unit": "A"}
